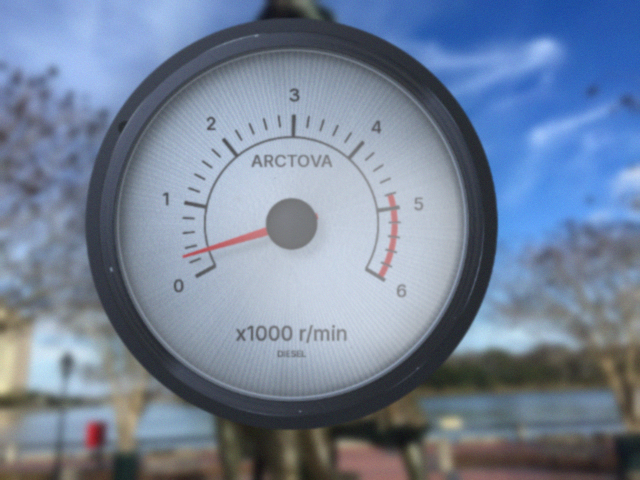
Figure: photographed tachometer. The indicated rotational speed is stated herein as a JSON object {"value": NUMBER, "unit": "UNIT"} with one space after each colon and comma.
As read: {"value": 300, "unit": "rpm"}
